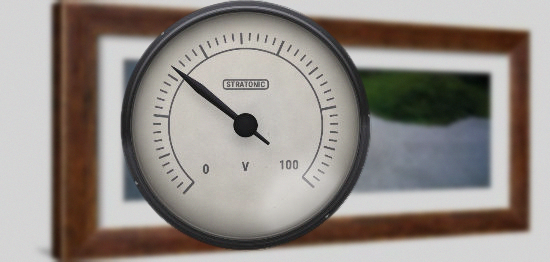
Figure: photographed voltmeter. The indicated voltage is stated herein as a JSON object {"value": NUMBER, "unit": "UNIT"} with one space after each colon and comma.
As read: {"value": 32, "unit": "V"}
